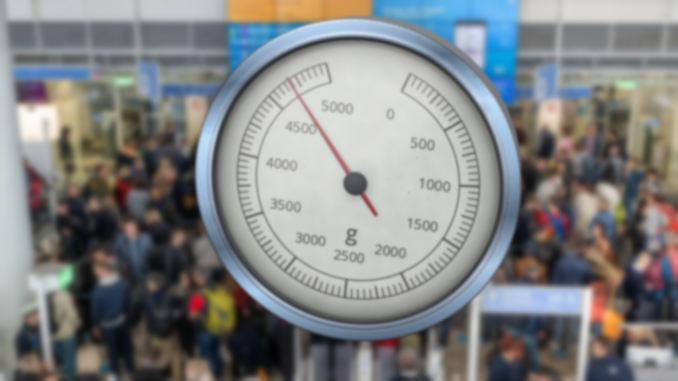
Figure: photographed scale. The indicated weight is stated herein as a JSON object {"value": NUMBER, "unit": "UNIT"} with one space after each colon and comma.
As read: {"value": 4700, "unit": "g"}
